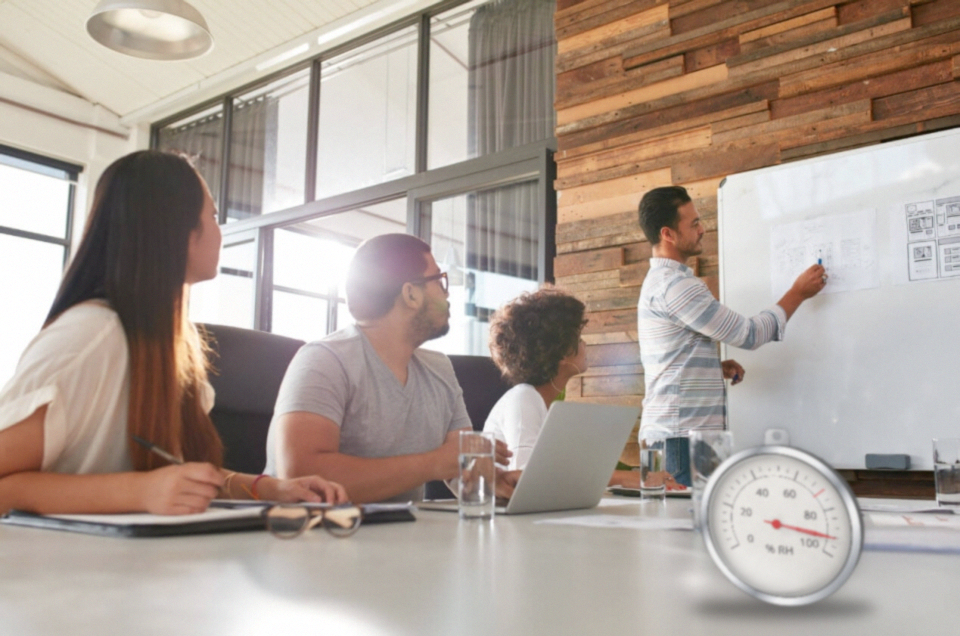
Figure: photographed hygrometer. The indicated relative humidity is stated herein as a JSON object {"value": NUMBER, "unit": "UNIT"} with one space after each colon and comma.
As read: {"value": 92, "unit": "%"}
